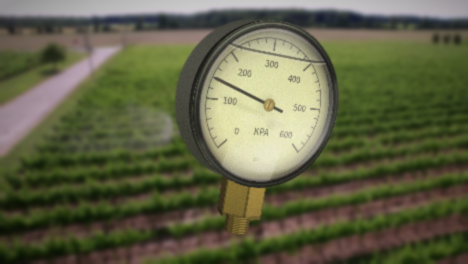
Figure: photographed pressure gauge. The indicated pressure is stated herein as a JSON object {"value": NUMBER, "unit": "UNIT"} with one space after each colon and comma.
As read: {"value": 140, "unit": "kPa"}
